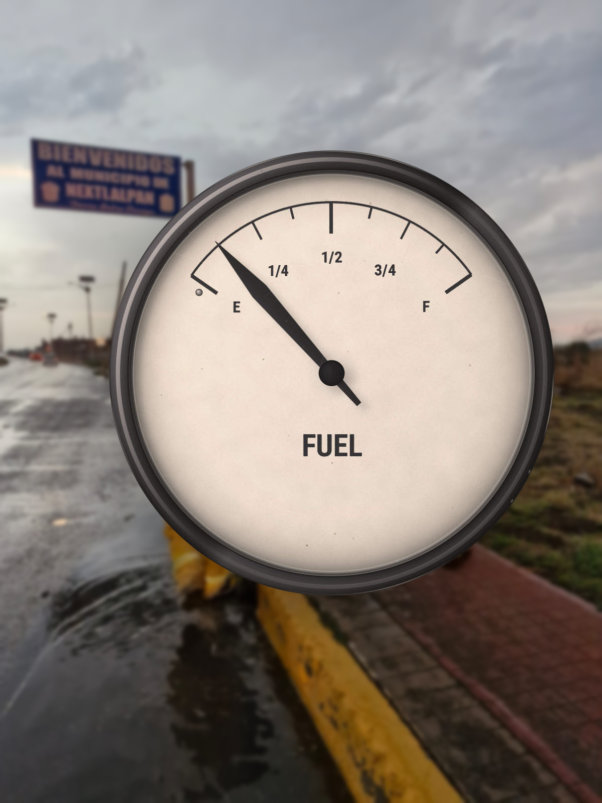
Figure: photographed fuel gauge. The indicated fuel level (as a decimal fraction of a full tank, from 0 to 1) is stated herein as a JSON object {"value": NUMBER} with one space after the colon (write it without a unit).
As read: {"value": 0.125}
